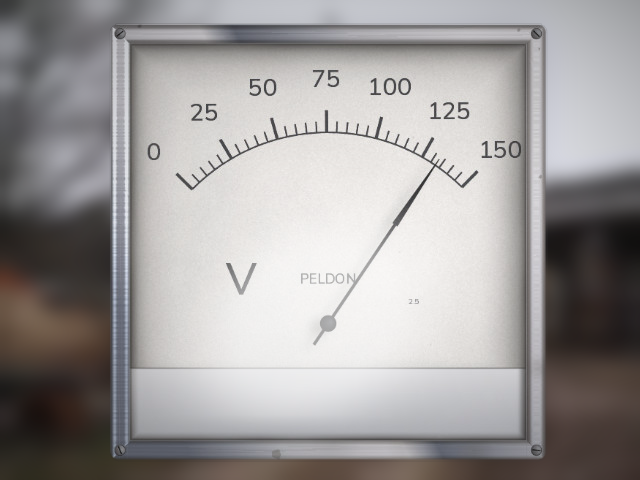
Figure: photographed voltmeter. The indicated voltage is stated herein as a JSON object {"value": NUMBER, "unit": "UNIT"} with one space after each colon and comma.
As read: {"value": 132.5, "unit": "V"}
